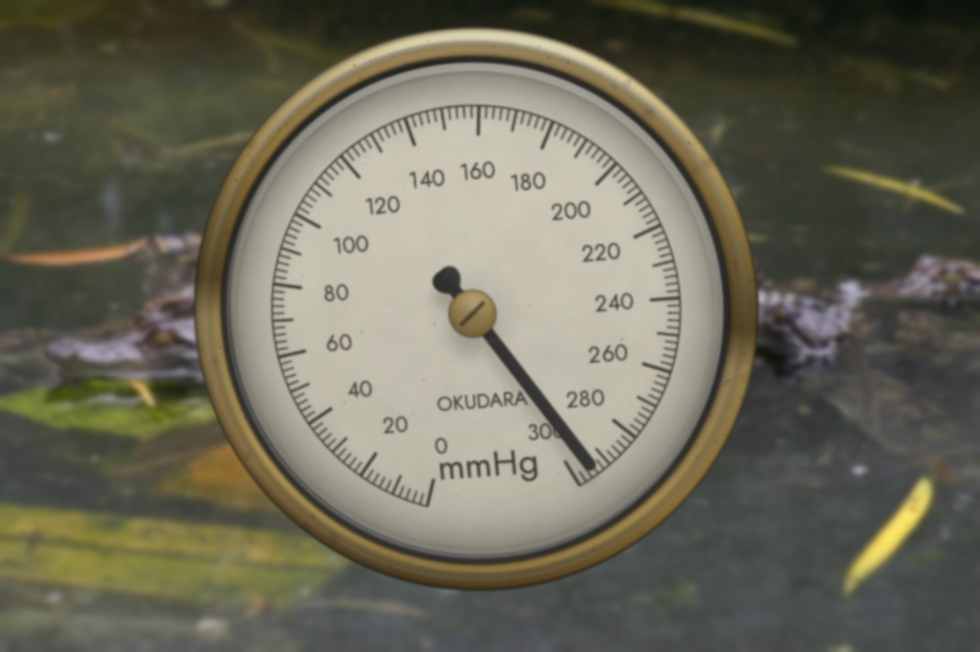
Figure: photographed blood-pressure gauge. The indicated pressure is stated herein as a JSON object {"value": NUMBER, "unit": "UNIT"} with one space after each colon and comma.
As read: {"value": 294, "unit": "mmHg"}
